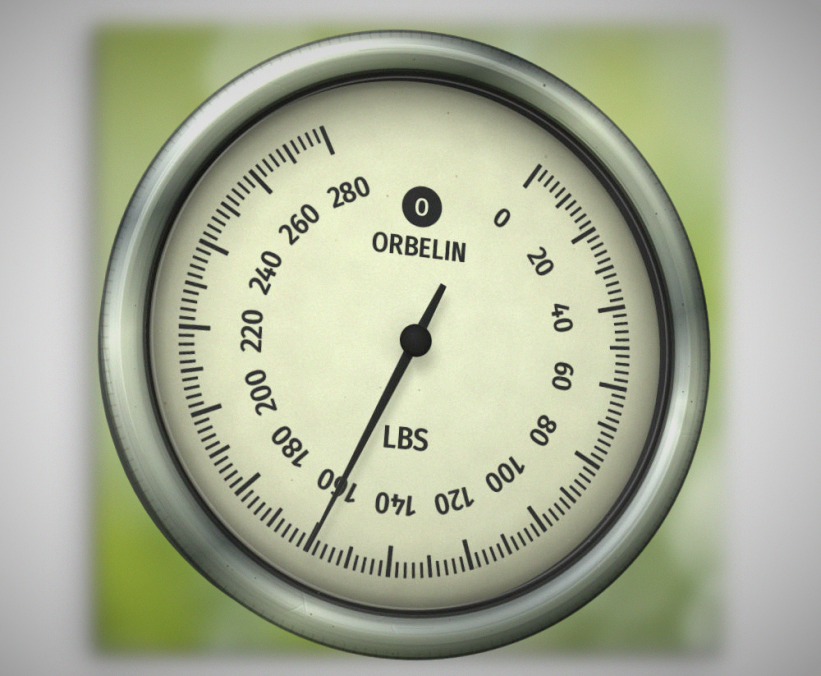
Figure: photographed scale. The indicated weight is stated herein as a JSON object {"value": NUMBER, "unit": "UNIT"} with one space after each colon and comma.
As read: {"value": 160, "unit": "lb"}
